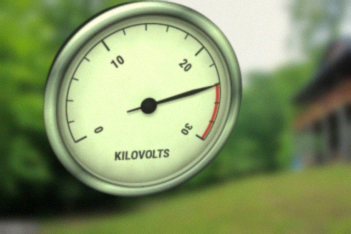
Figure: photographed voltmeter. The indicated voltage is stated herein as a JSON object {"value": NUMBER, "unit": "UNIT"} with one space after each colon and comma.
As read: {"value": 24, "unit": "kV"}
